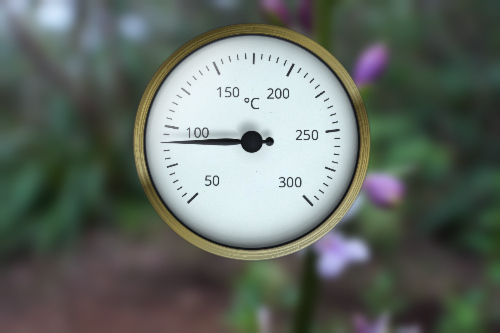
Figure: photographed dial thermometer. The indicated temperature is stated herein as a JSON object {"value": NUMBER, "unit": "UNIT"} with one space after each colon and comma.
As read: {"value": 90, "unit": "°C"}
